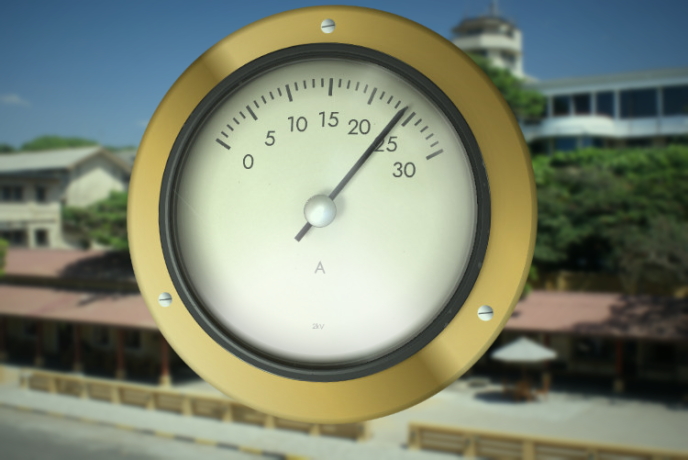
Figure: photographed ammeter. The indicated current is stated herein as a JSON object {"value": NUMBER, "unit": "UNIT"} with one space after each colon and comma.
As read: {"value": 24, "unit": "A"}
